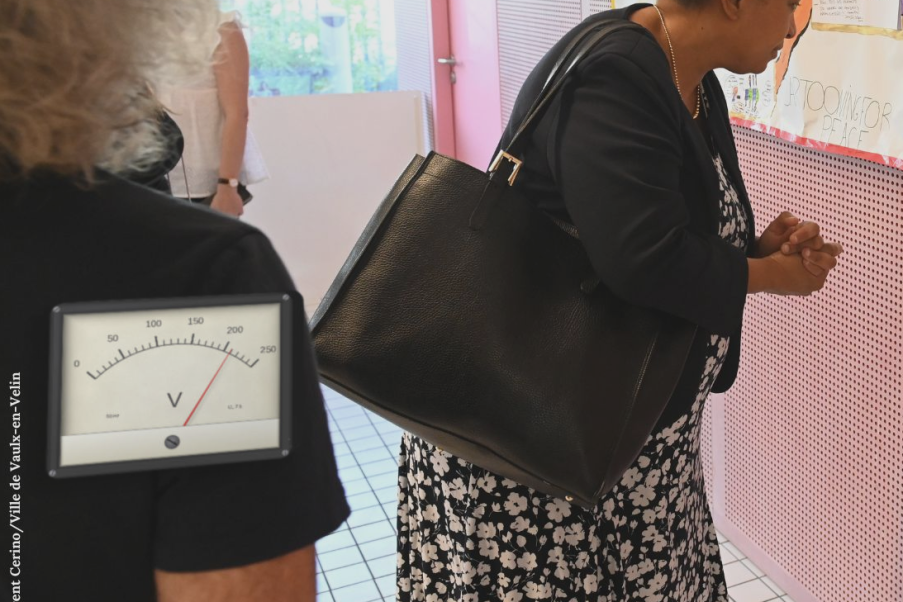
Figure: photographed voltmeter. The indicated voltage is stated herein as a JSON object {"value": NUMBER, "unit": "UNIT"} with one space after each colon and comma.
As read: {"value": 210, "unit": "V"}
